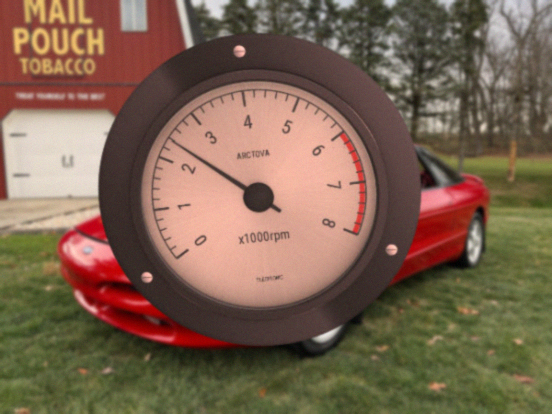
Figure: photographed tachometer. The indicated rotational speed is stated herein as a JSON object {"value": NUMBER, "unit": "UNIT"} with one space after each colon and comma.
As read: {"value": 2400, "unit": "rpm"}
